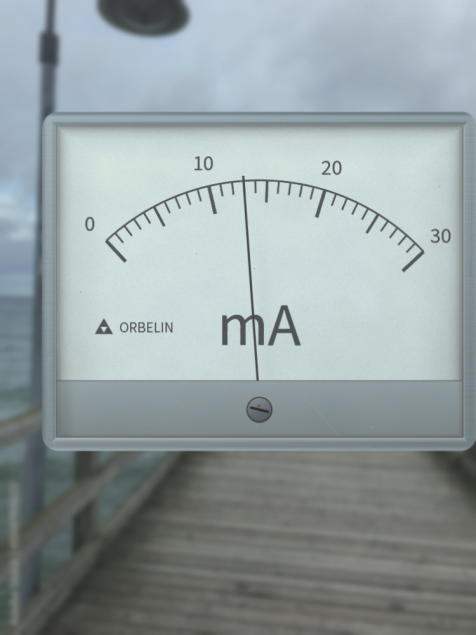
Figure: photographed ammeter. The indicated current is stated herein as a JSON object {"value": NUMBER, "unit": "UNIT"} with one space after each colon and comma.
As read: {"value": 13, "unit": "mA"}
